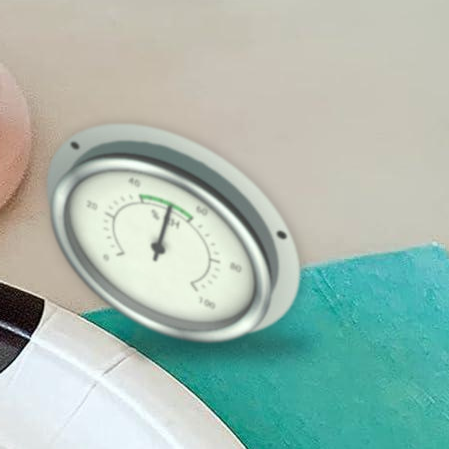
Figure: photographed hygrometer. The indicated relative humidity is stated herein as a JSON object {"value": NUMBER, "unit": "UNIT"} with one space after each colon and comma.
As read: {"value": 52, "unit": "%"}
